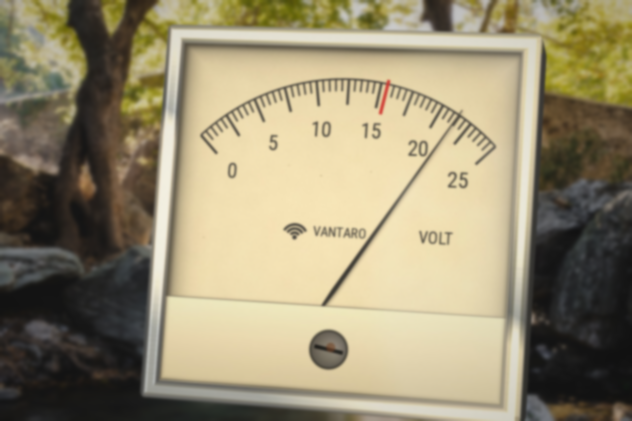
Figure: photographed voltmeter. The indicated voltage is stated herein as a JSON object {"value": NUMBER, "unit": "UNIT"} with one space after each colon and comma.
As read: {"value": 21.5, "unit": "V"}
